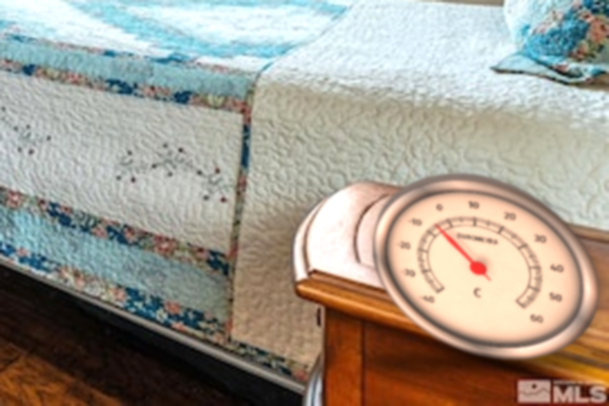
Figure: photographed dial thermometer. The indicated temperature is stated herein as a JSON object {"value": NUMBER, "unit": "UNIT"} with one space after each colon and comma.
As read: {"value": -5, "unit": "°C"}
